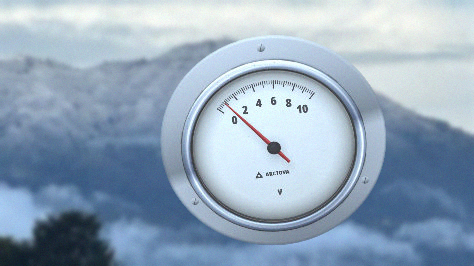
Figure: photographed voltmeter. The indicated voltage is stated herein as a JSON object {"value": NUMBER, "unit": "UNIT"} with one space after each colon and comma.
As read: {"value": 1, "unit": "V"}
